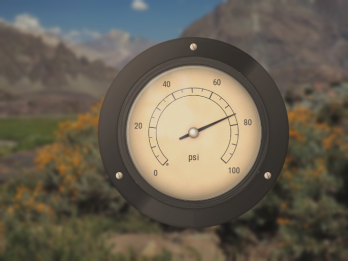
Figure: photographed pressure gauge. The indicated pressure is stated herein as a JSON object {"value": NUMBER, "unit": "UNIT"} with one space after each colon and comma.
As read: {"value": 75, "unit": "psi"}
